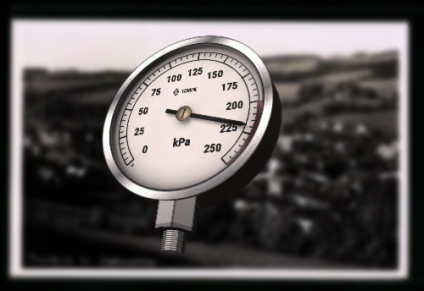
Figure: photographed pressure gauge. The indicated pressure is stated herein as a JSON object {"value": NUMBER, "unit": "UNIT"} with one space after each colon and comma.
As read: {"value": 220, "unit": "kPa"}
